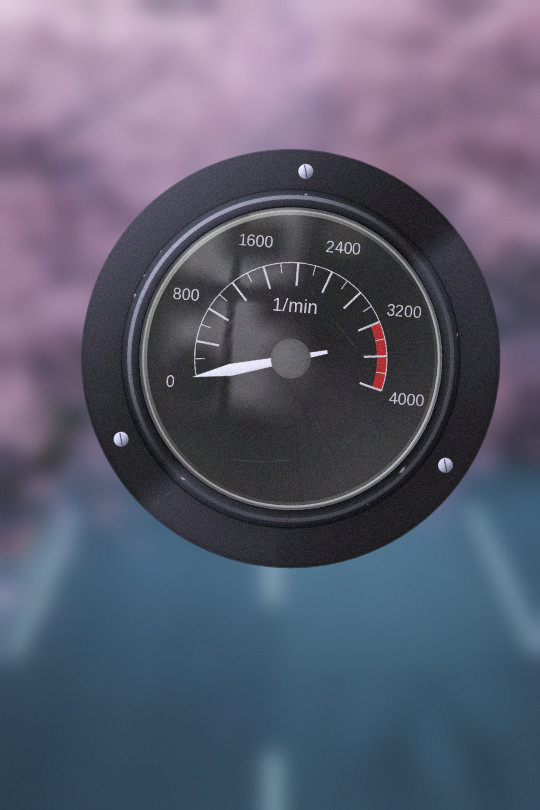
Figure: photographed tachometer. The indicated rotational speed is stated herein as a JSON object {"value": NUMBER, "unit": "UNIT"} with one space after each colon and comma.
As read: {"value": 0, "unit": "rpm"}
